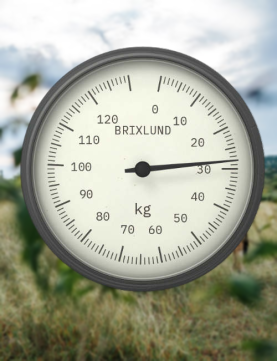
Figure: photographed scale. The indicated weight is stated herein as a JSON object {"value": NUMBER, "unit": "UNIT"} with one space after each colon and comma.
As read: {"value": 28, "unit": "kg"}
